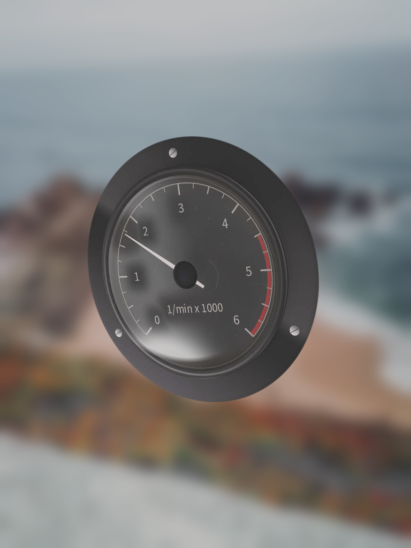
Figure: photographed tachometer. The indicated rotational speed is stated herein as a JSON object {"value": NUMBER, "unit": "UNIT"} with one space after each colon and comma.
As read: {"value": 1750, "unit": "rpm"}
